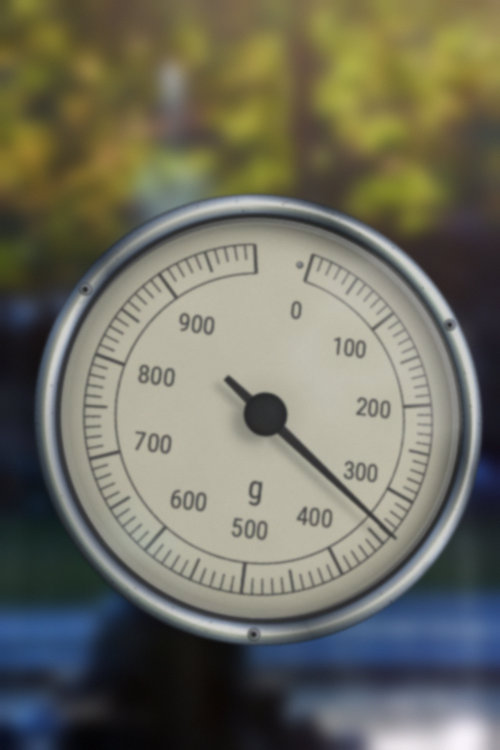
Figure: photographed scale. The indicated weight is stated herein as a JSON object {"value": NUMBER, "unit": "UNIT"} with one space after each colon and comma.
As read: {"value": 340, "unit": "g"}
